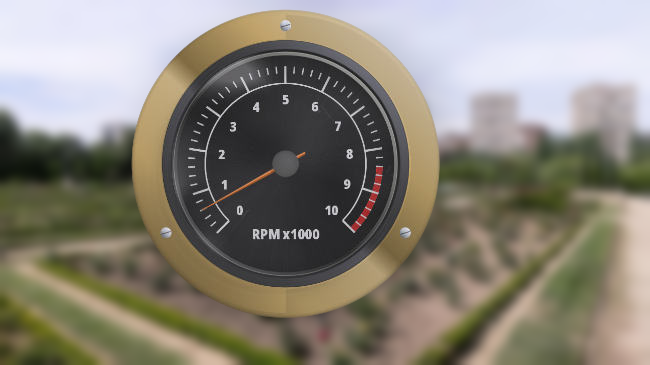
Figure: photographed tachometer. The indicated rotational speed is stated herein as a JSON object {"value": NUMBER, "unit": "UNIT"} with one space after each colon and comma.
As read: {"value": 600, "unit": "rpm"}
